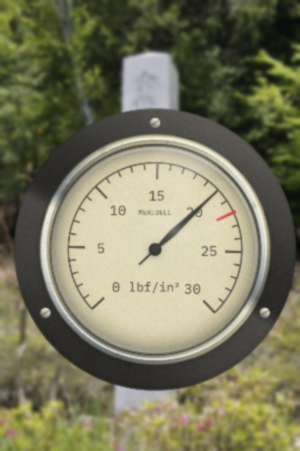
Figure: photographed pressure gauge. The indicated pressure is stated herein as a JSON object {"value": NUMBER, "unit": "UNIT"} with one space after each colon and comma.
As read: {"value": 20, "unit": "psi"}
